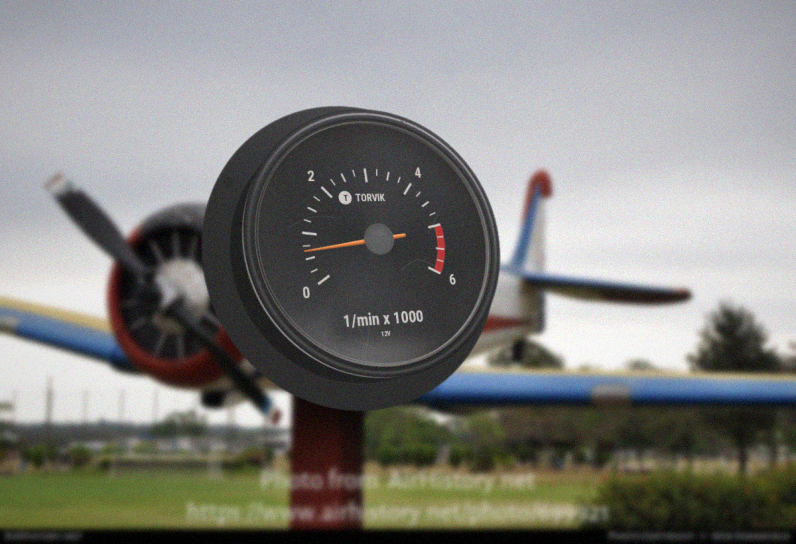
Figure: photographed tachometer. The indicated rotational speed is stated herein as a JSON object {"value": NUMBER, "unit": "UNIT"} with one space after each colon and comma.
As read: {"value": 625, "unit": "rpm"}
